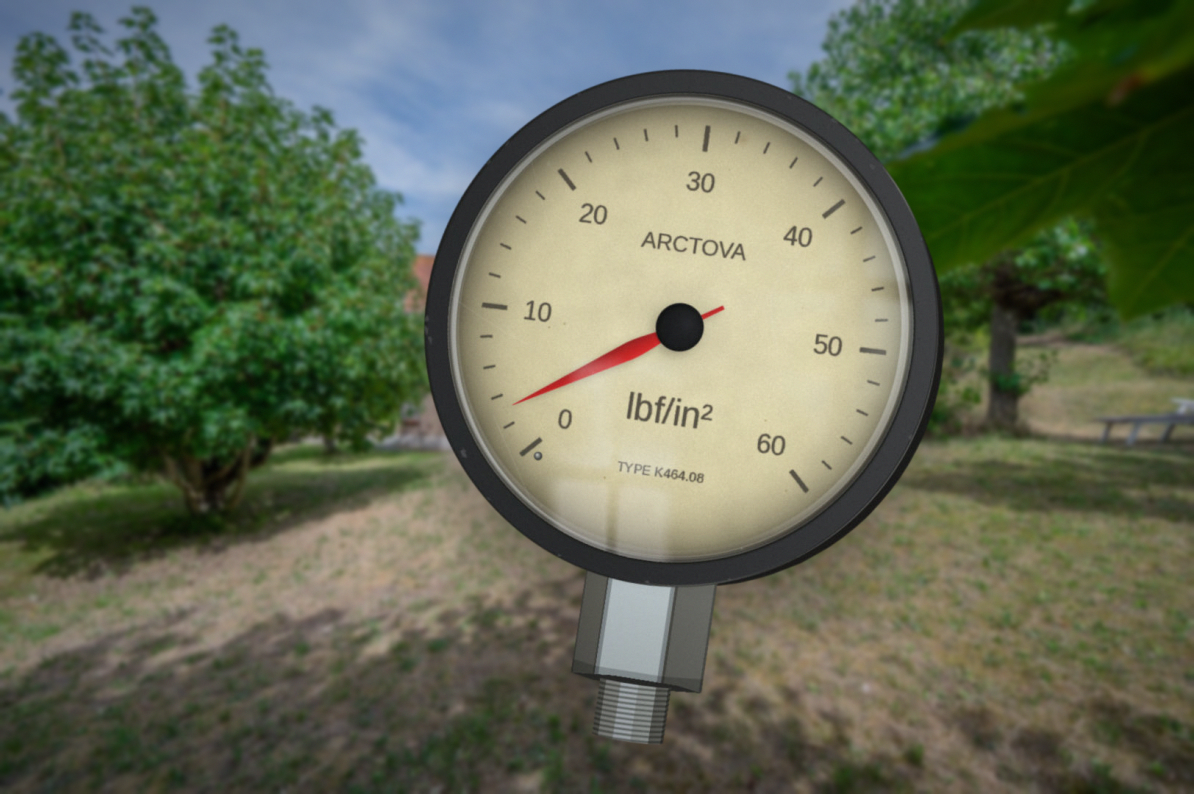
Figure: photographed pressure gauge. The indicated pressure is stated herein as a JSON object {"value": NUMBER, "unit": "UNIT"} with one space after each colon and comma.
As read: {"value": 3, "unit": "psi"}
